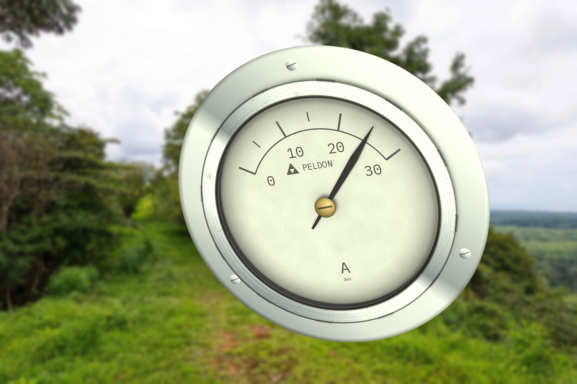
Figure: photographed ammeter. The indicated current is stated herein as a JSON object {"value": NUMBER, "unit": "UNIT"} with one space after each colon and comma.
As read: {"value": 25, "unit": "A"}
